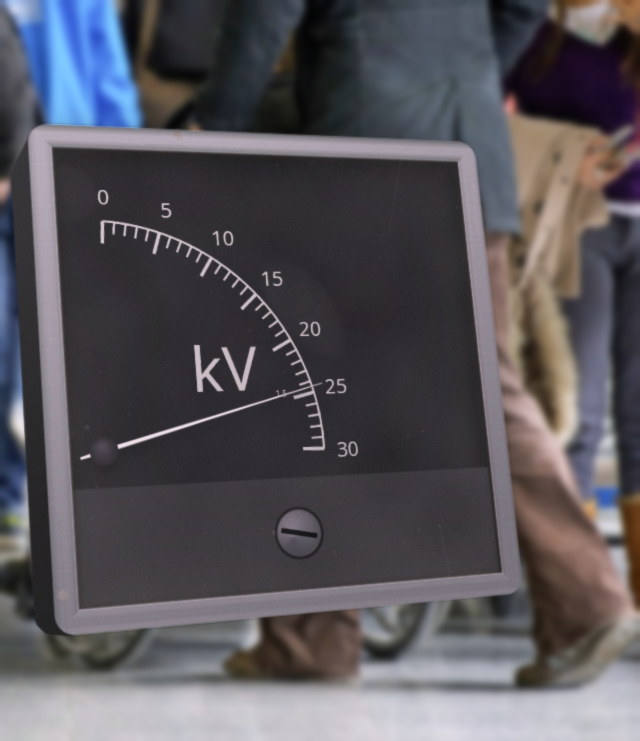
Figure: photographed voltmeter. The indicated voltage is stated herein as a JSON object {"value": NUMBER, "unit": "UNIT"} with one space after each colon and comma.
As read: {"value": 24.5, "unit": "kV"}
